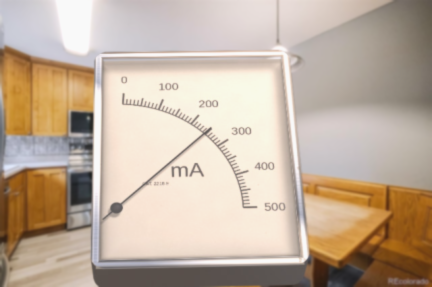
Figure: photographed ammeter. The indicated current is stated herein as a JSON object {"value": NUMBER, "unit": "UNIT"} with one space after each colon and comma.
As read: {"value": 250, "unit": "mA"}
